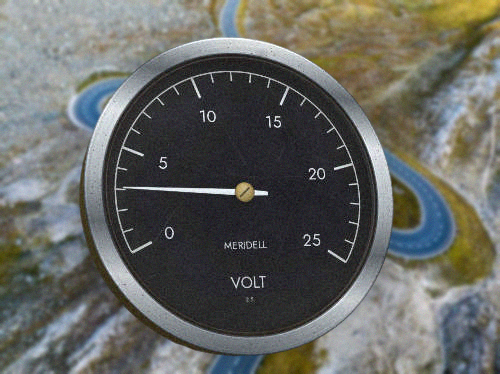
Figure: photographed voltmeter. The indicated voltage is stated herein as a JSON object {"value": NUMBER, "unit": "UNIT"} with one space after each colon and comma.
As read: {"value": 3, "unit": "V"}
